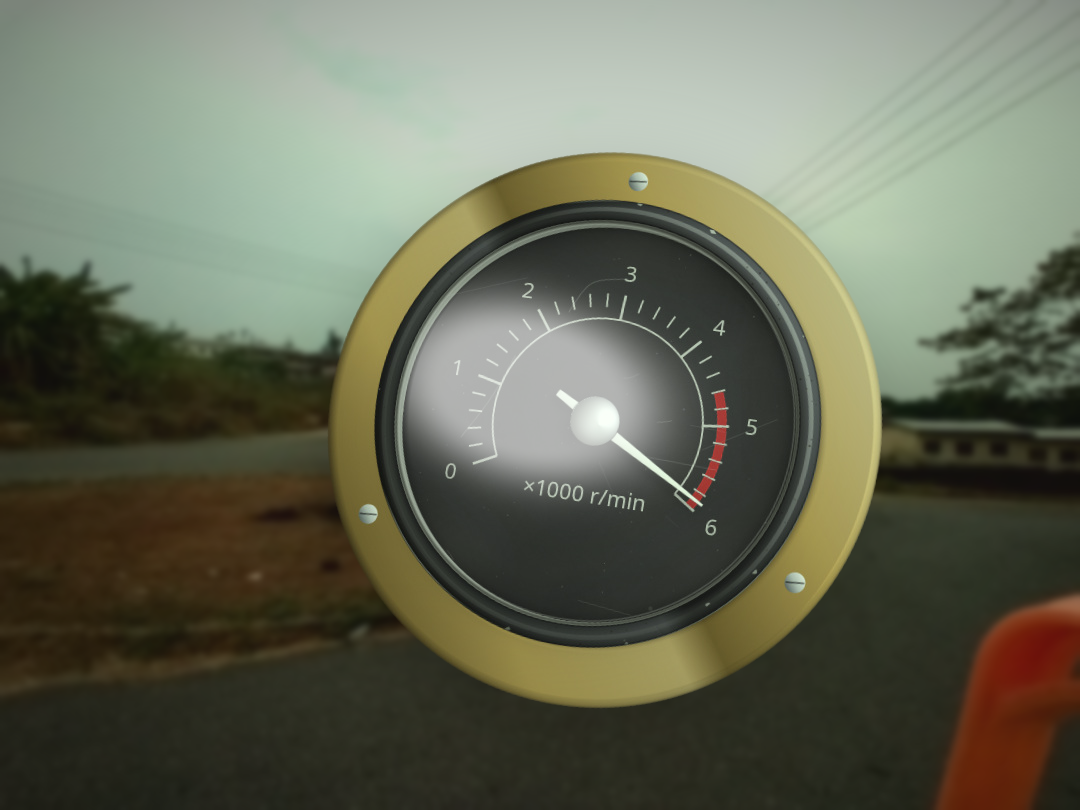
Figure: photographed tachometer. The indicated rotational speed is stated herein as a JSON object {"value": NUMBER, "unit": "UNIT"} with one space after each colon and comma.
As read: {"value": 5900, "unit": "rpm"}
